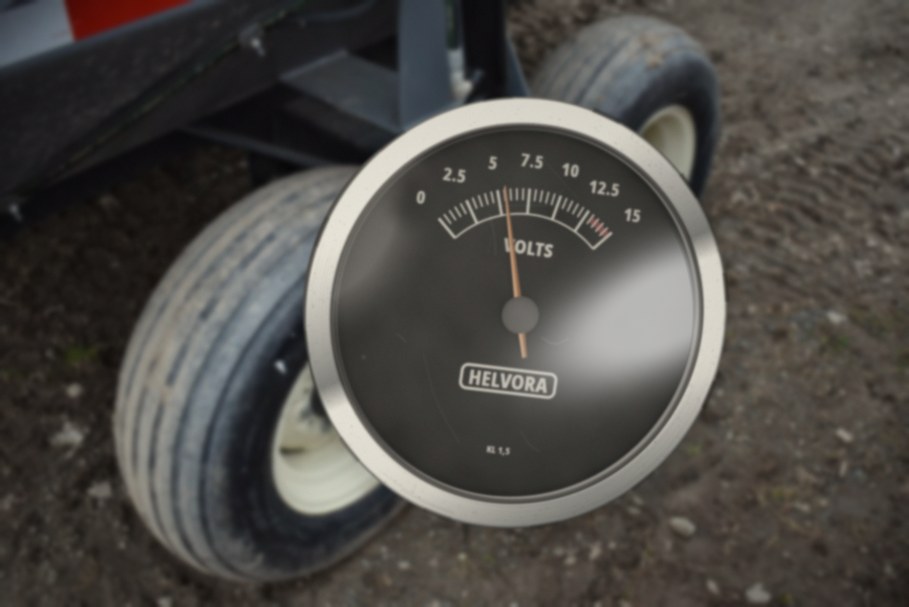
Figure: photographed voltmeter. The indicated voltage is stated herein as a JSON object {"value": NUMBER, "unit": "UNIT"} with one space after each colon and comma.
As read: {"value": 5.5, "unit": "V"}
